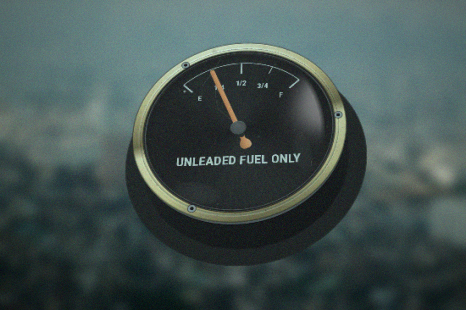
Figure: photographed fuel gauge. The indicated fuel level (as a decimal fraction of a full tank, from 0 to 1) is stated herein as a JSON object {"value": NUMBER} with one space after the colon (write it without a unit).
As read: {"value": 0.25}
